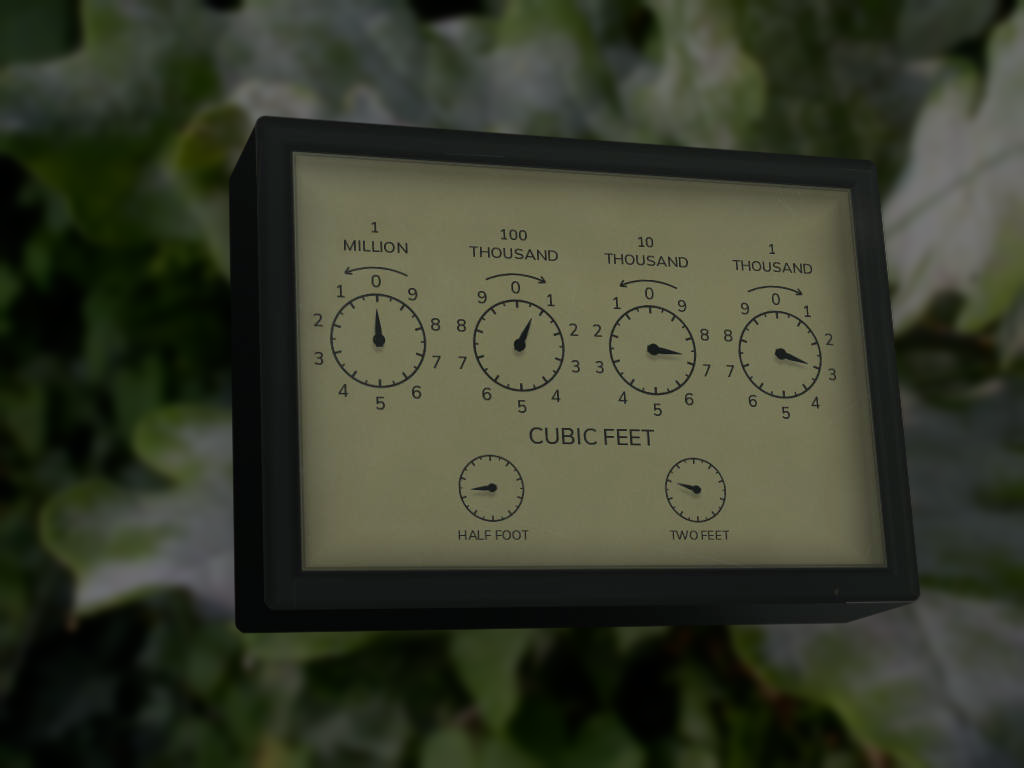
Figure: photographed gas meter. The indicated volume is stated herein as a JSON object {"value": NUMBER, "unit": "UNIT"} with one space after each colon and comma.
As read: {"value": 7300, "unit": "ft³"}
